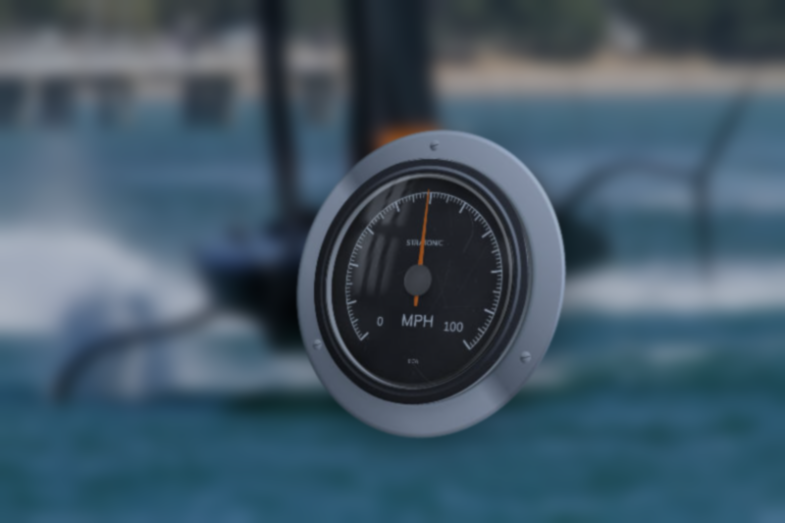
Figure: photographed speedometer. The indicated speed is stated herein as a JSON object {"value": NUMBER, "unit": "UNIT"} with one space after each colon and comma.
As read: {"value": 50, "unit": "mph"}
